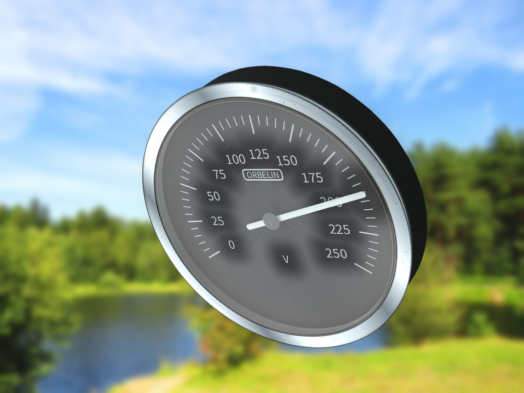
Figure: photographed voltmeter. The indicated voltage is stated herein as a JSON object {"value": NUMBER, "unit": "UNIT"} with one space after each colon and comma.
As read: {"value": 200, "unit": "V"}
